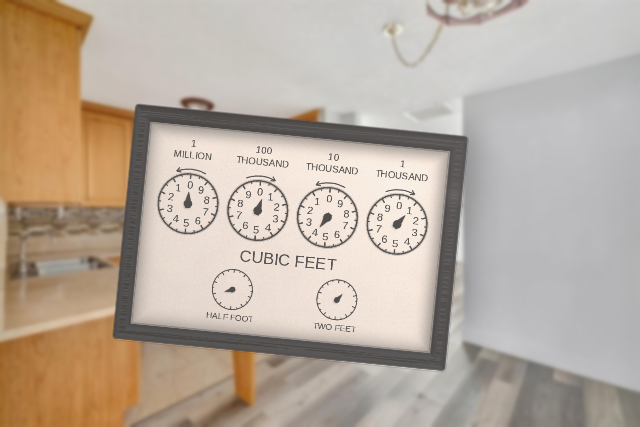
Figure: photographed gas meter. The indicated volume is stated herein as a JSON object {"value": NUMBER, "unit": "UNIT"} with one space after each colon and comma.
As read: {"value": 4100, "unit": "ft³"}
